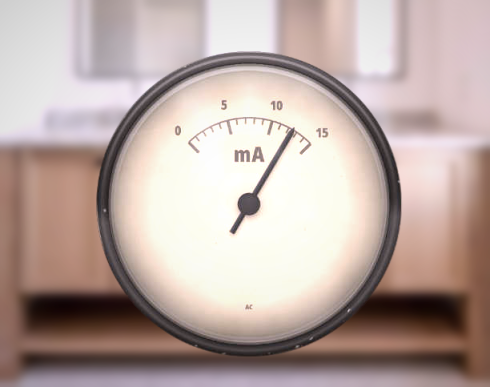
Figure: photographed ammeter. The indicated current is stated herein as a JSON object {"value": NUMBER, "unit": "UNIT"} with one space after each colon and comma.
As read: {"value": 12.5, "unit": "mA"}
